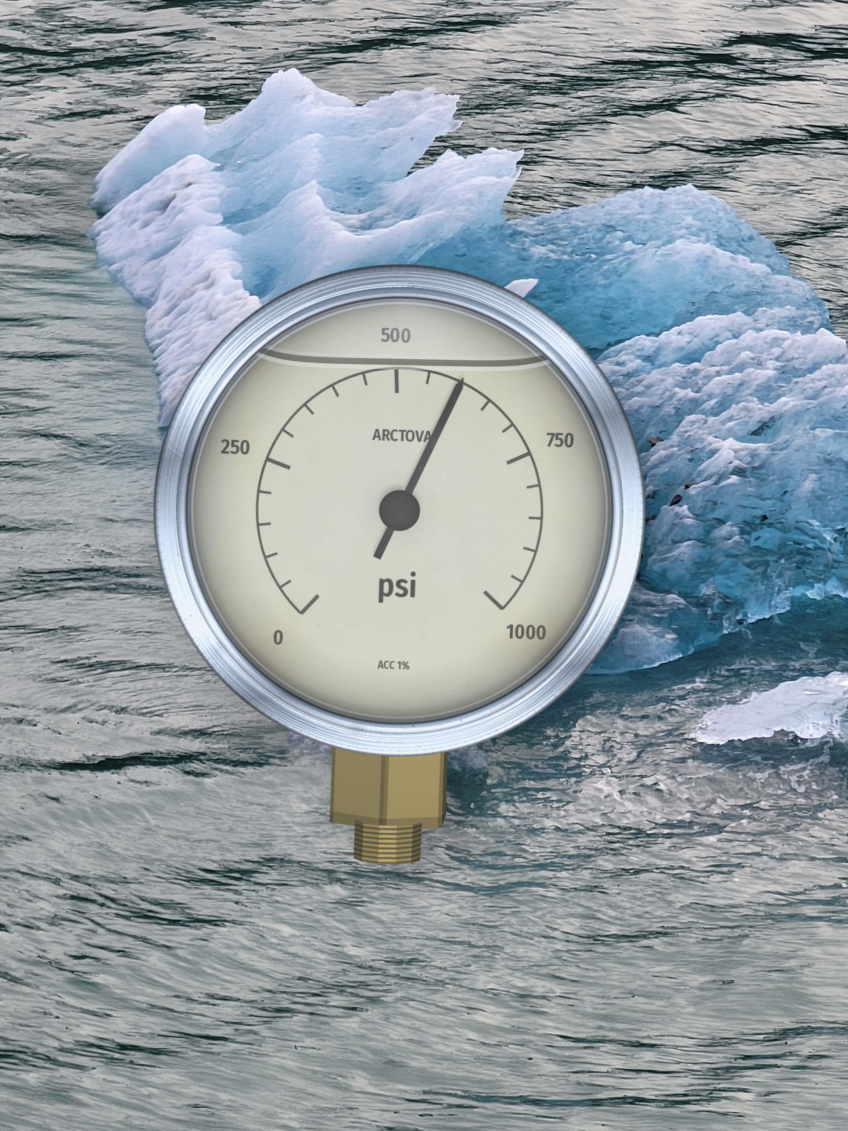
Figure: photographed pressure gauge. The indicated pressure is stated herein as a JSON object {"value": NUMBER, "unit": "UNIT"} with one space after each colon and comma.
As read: {"value": 600, "unit": "psi"}
